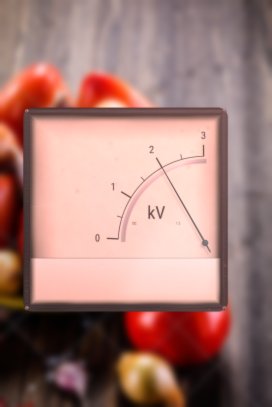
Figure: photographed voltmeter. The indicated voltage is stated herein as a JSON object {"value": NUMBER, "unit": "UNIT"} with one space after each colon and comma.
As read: {"value": 2, "unit": "kV"}
